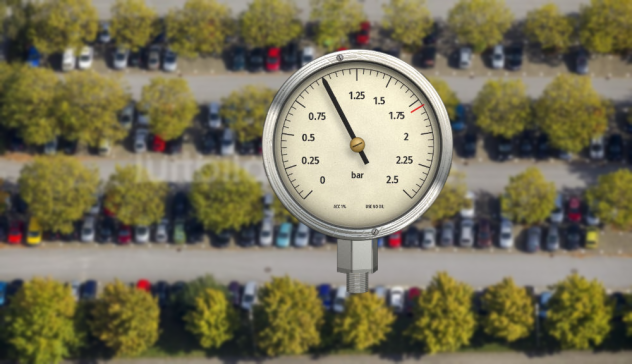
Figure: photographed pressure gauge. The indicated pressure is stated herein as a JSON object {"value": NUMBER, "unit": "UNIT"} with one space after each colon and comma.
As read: {"value": 1, "unit": "bar"}
